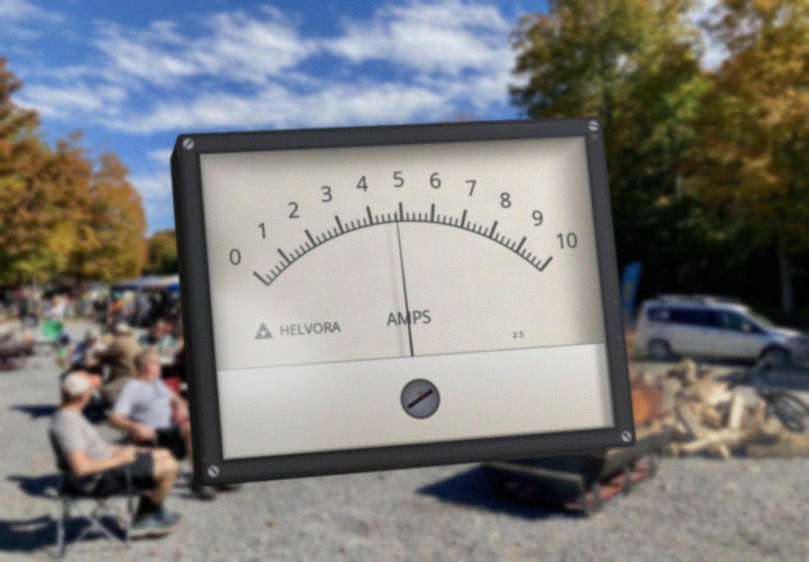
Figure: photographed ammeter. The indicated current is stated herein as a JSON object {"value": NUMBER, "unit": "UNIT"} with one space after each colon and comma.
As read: {"value": 4.8, "unit": "A"}
